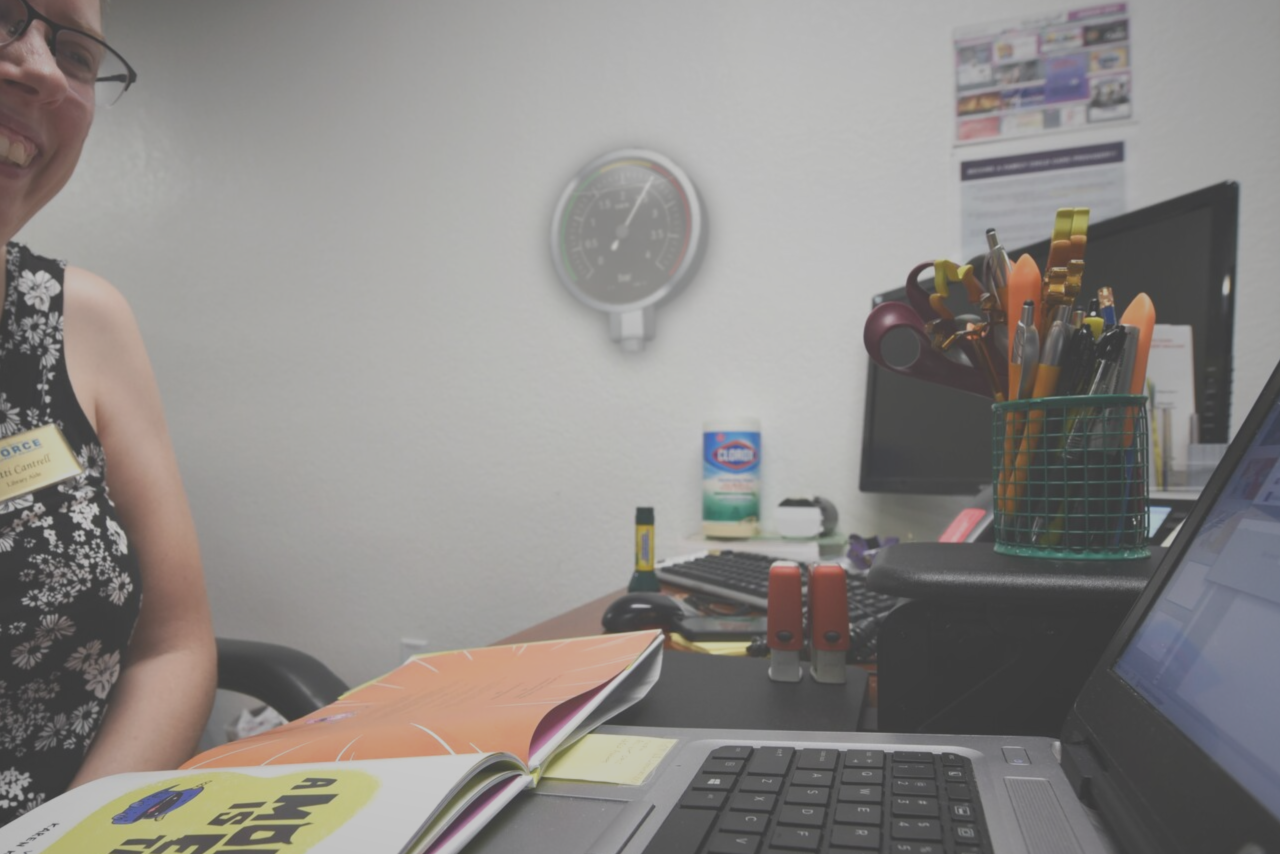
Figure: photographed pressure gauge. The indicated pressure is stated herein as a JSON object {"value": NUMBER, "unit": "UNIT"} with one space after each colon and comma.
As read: {"value": 2.5, "unit": "bar"}
